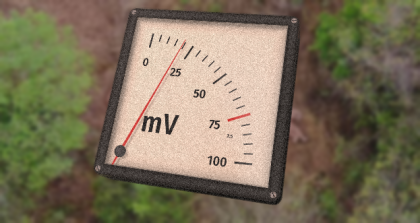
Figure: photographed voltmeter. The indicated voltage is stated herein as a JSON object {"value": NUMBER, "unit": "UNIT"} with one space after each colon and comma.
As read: {"value": 20, "unit": "mV"}
